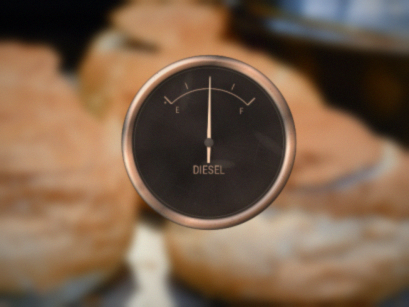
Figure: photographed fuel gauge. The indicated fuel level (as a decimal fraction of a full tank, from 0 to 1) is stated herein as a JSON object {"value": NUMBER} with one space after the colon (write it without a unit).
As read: {"value": 0.5}
